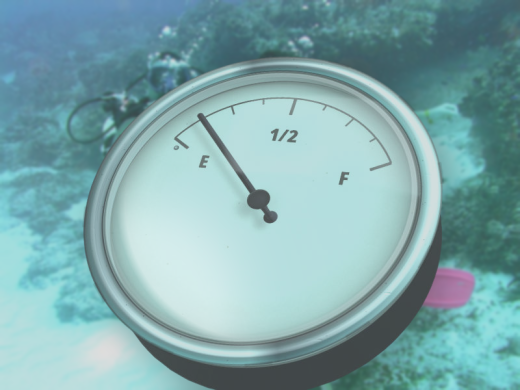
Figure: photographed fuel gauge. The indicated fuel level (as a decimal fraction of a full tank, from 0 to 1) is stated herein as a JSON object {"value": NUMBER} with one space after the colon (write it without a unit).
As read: {"value": 0.125}
